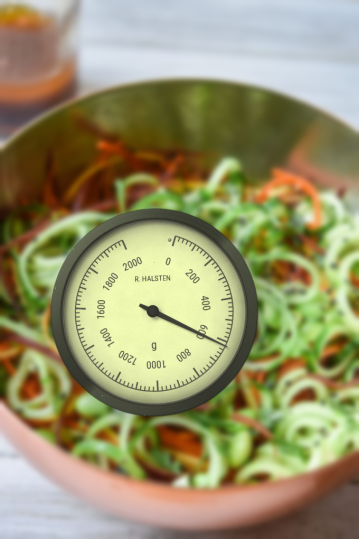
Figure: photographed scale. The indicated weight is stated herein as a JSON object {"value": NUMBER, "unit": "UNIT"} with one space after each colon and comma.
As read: {"value": 620, "unit": "g"}
